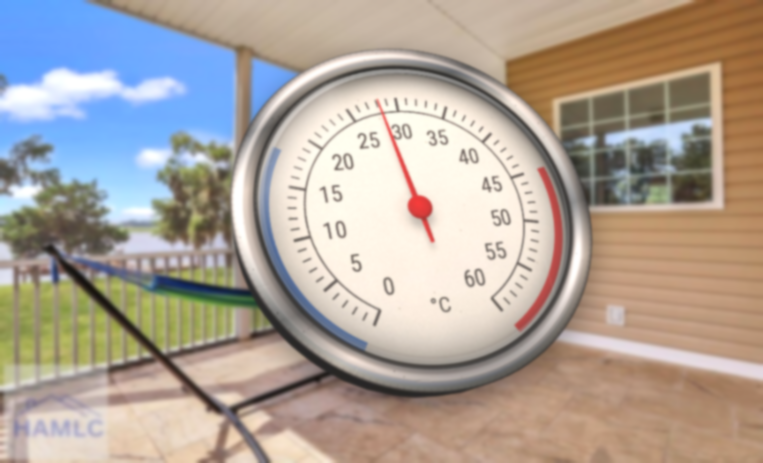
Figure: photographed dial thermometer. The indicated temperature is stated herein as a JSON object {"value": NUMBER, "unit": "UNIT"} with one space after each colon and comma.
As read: {"value": 28, "unit": "°C"}
